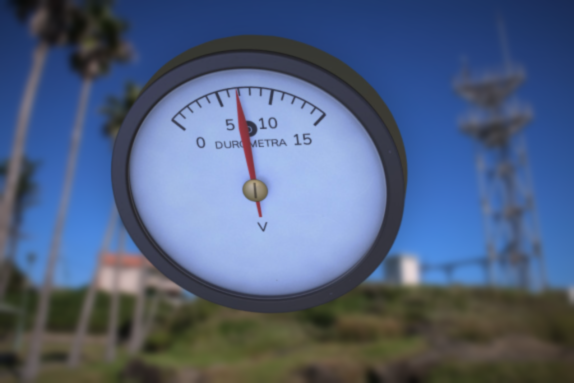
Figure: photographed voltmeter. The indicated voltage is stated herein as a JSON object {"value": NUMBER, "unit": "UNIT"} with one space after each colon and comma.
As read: {"value": 7, "unit": "V"}
